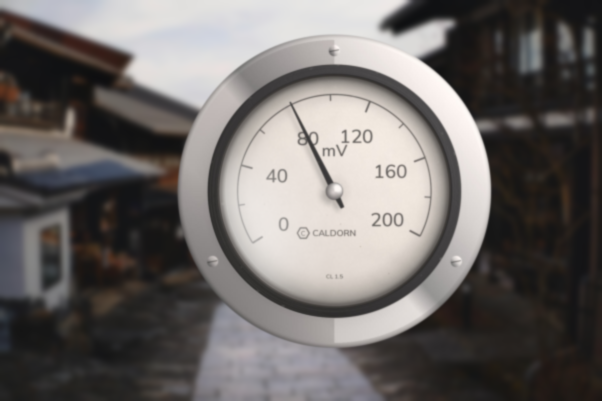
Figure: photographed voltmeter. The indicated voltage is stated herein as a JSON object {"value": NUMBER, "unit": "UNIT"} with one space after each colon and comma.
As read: {"value": 80, "unit": "mV"}
